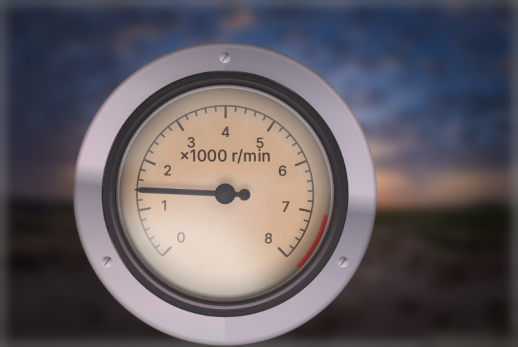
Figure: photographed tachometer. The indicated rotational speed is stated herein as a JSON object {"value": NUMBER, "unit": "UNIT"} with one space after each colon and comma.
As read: {"value": 1400, "unit": "rpm"}
